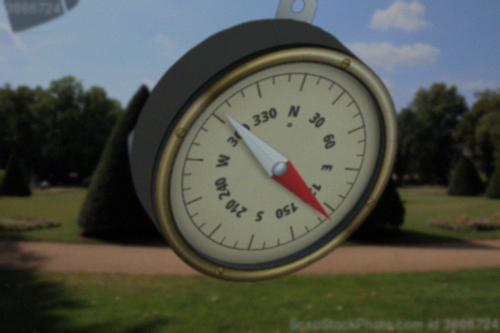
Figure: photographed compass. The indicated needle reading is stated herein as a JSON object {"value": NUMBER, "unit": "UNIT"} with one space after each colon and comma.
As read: {"value": 125, "unit": "°"}
